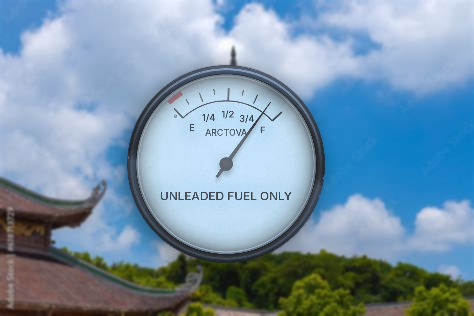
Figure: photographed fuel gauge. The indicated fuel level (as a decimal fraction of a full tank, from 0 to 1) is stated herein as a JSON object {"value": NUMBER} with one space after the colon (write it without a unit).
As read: {"value": 0.875}
